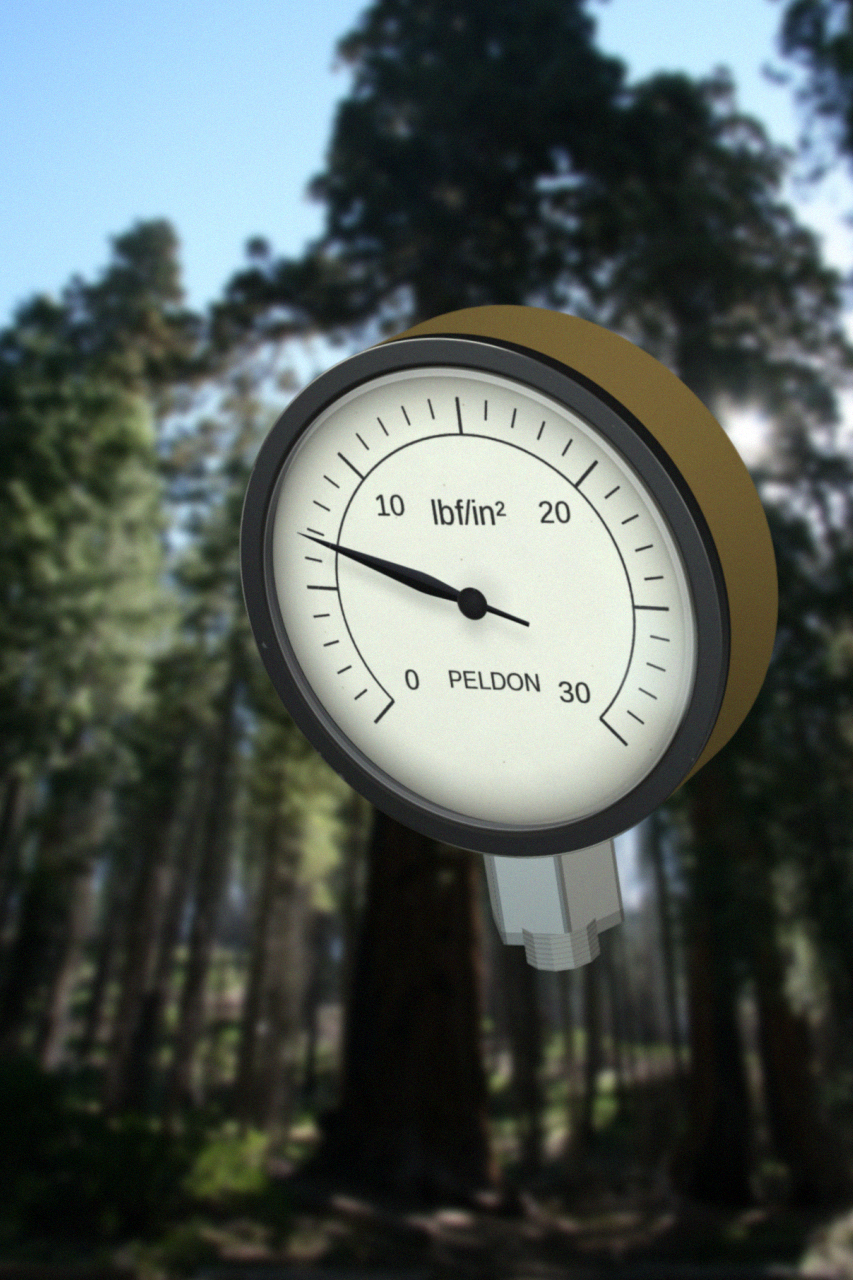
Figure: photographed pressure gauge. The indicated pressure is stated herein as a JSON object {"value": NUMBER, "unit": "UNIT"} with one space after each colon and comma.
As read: {"value": 7, "unit": "psi"}
